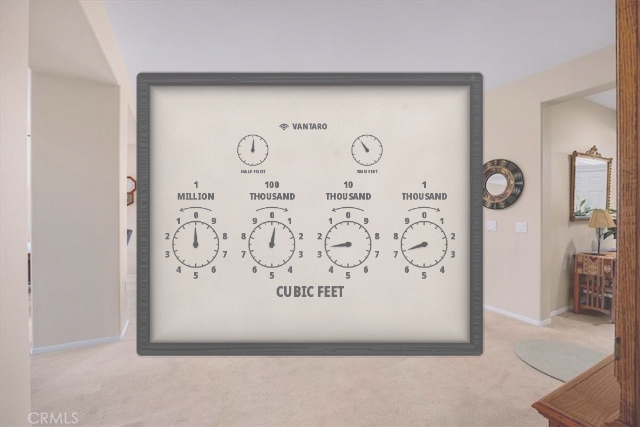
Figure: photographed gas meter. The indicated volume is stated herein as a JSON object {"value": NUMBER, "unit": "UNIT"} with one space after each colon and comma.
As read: {"value": 2700, "unit": "ft³"}
